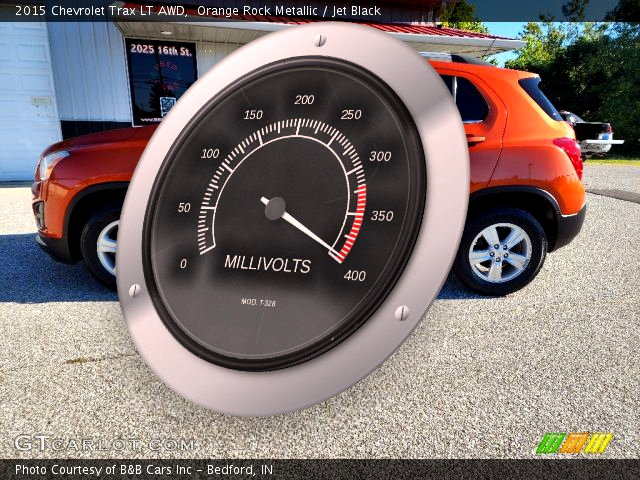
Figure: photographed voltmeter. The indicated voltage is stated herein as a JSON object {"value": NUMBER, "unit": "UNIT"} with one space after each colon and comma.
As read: {"value": 395, "unit": "mV"}
